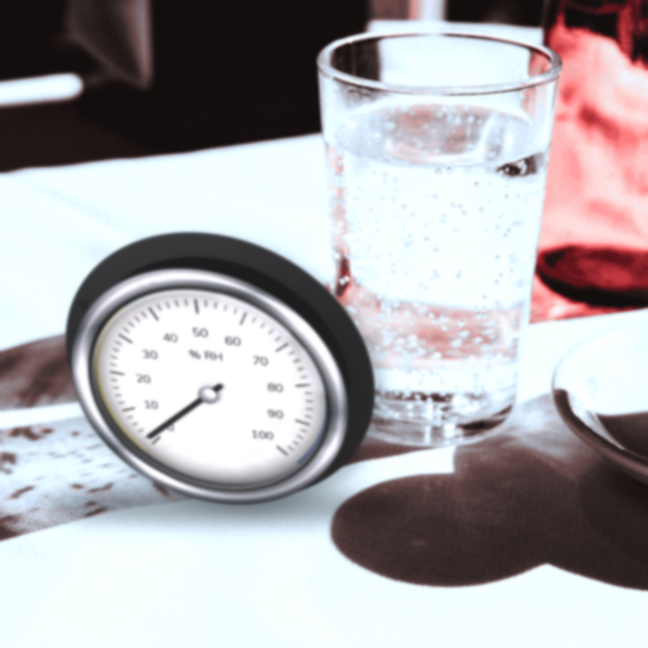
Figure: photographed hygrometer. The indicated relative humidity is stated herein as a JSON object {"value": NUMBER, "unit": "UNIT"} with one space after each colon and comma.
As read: {"value": 2, "unit": "%"}
